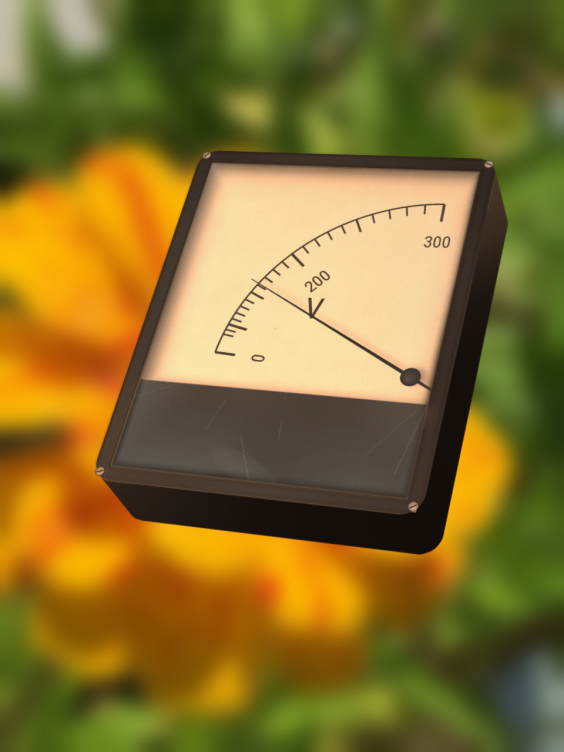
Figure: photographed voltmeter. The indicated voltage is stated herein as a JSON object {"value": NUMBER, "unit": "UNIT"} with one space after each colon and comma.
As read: {"value": 160, "unit": "V"}
